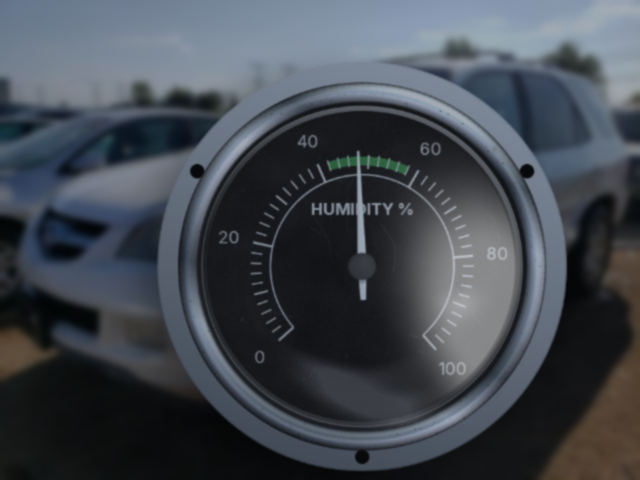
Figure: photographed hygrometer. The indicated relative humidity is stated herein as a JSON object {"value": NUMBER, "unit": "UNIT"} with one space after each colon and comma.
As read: {"value": 48, "unit": "%"}
